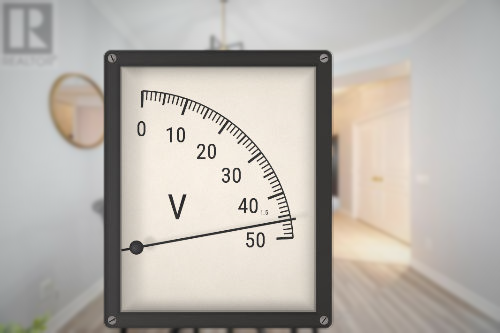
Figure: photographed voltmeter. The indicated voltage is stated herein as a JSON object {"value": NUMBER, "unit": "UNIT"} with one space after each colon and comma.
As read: {"value": 46, "unit": "V"}
